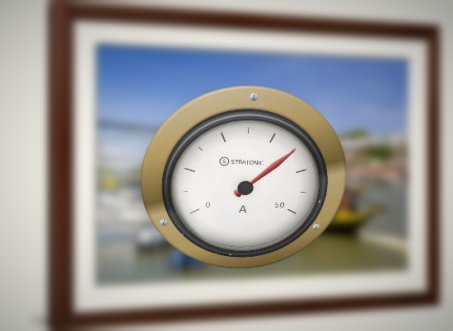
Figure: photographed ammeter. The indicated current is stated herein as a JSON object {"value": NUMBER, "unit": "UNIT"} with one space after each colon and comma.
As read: {"value": 35, "unit": "A"}
